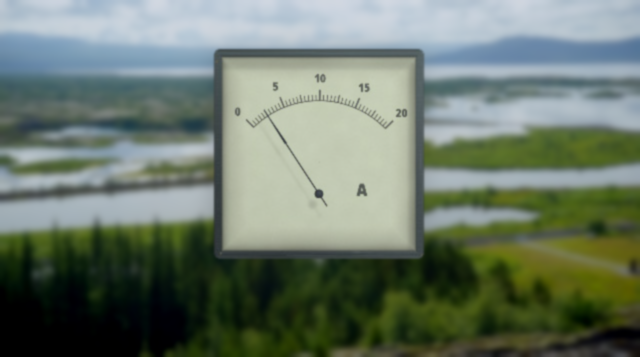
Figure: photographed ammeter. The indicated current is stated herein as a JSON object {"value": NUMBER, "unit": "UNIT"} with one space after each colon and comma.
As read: {"value": 2.5, "unit": "A"}
